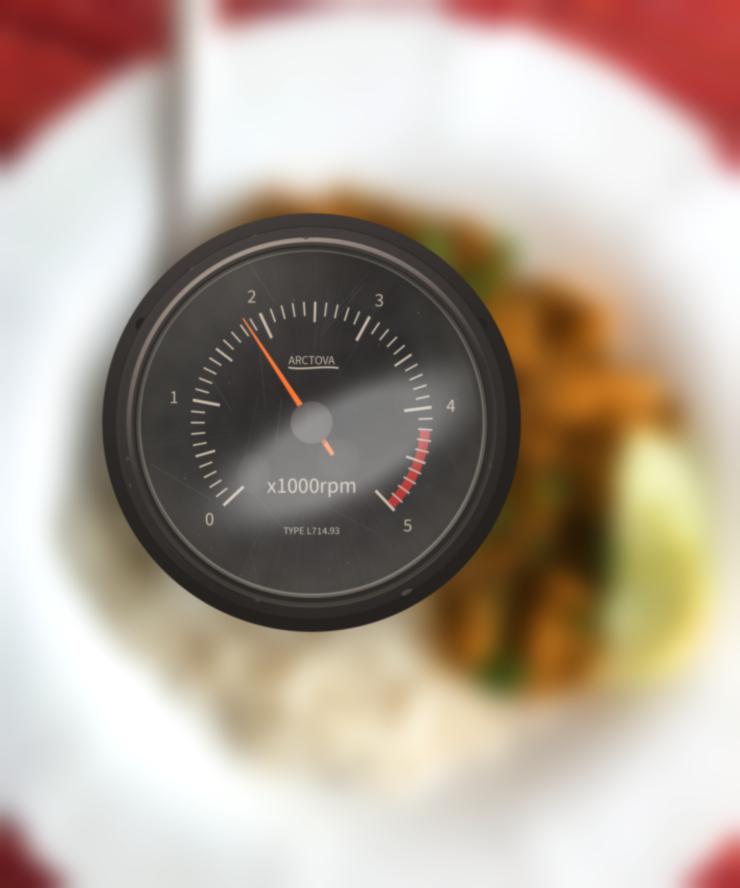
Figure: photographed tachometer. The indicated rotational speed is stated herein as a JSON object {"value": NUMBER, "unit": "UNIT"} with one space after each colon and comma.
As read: {"value": 1850, "unit": "rpm"}
